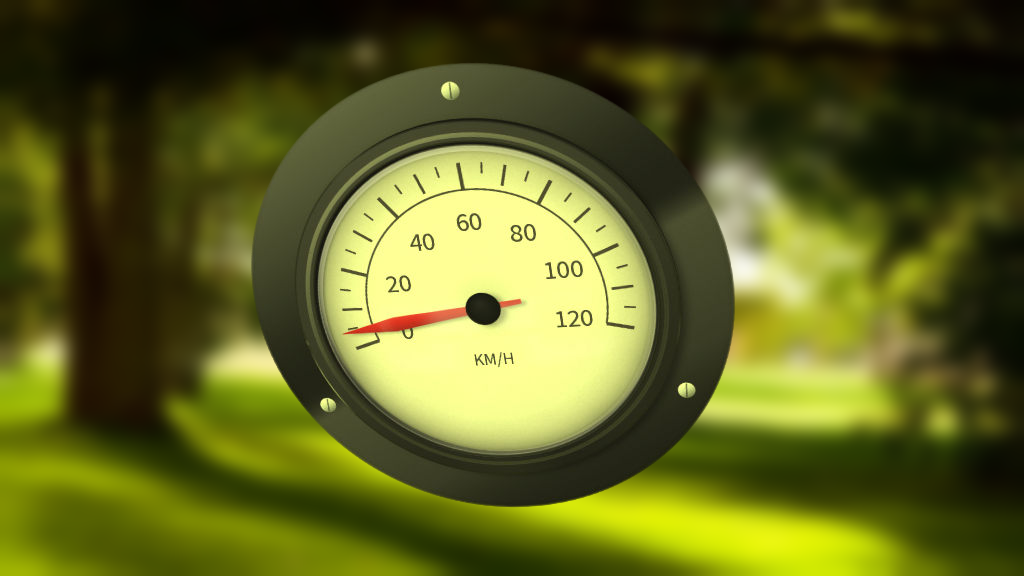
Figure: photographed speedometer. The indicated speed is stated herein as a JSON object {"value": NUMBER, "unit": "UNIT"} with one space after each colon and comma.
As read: {"value": 5, "unit": "km/h"}
